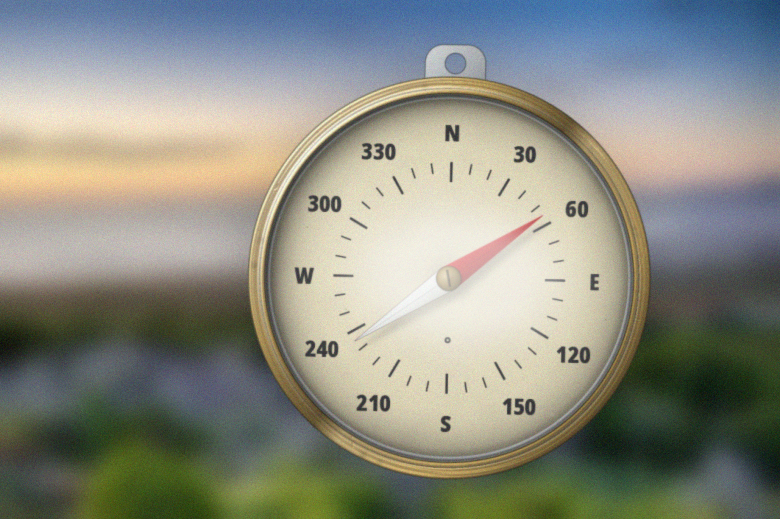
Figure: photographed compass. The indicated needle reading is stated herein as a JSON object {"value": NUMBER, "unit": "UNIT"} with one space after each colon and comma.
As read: {"value": 55, "unit": "°"}
